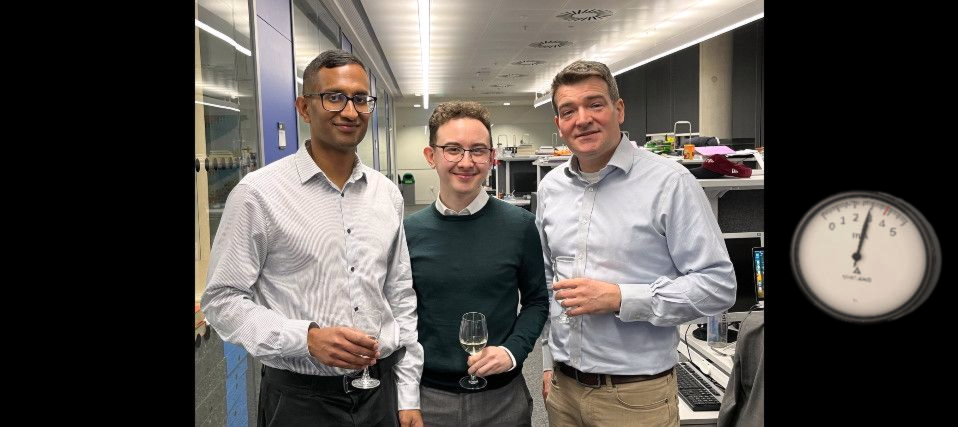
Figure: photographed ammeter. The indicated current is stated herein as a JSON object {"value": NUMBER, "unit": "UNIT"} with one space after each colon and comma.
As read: {"value": 3, "unit": "mA"}
